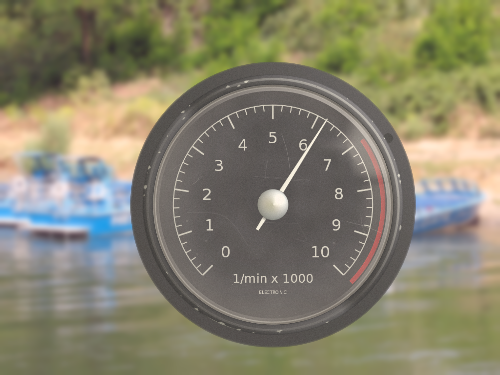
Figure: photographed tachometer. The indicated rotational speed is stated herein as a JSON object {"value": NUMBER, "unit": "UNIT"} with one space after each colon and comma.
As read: {"value": 6200, "unit": "rpm"}
